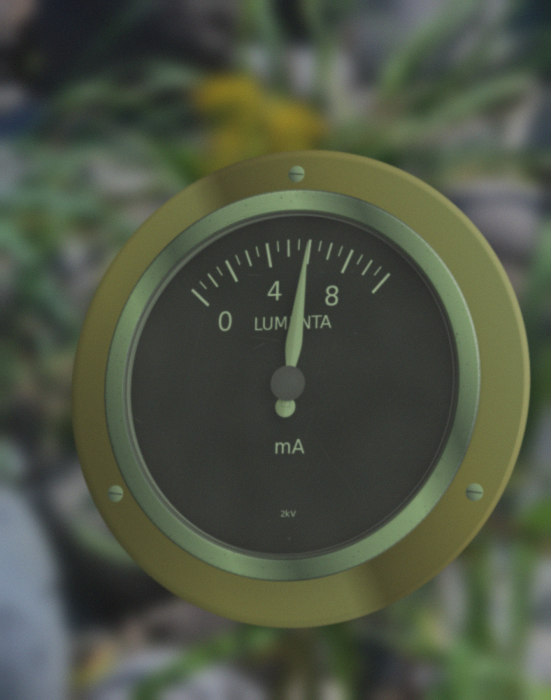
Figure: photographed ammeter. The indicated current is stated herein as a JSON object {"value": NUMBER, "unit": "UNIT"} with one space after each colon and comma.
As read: {"value": 6, "unit": "mA"}
